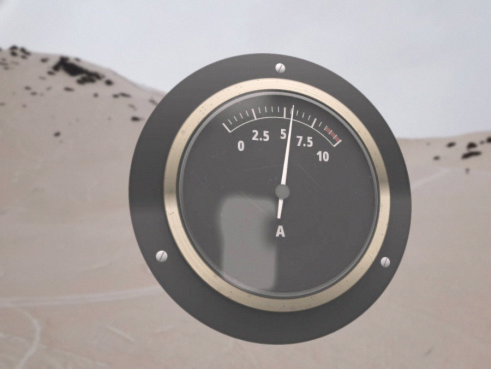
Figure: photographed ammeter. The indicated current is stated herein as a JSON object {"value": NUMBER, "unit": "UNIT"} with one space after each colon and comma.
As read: {"value": 5.5, "unit": "A"}
